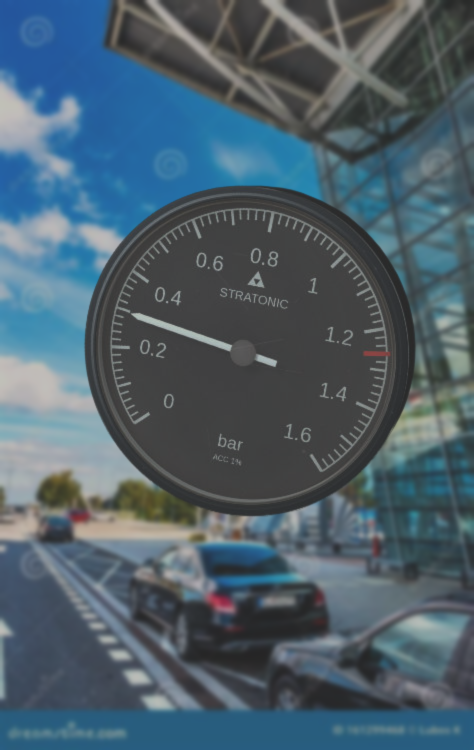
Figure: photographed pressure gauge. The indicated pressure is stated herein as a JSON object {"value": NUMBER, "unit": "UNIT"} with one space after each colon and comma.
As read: {"value": 0.3, "unit": "bar"}
